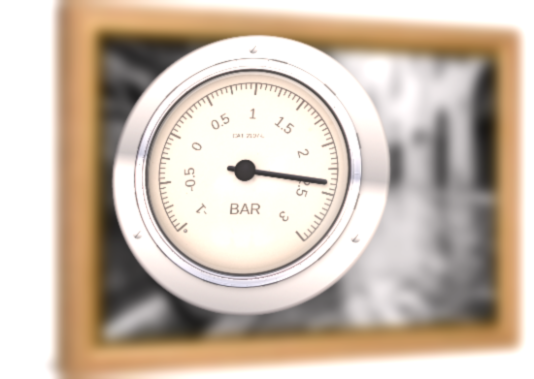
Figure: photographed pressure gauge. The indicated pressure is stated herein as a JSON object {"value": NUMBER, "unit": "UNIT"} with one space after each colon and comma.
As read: {"value": 2.4, "unit": "bar"}
